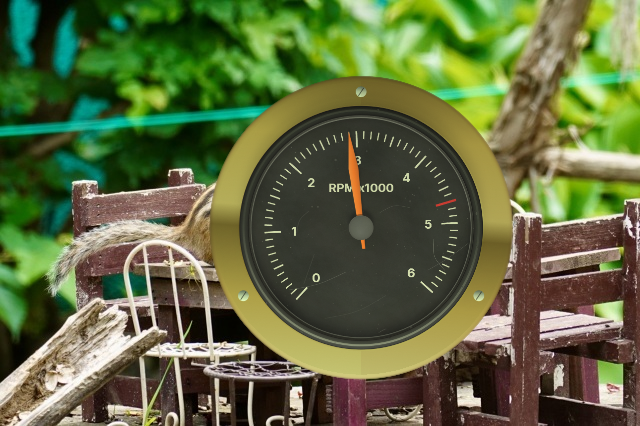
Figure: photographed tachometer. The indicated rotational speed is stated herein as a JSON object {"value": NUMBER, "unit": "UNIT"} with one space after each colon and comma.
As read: {"value": 2900, "unit": "rpm"}
